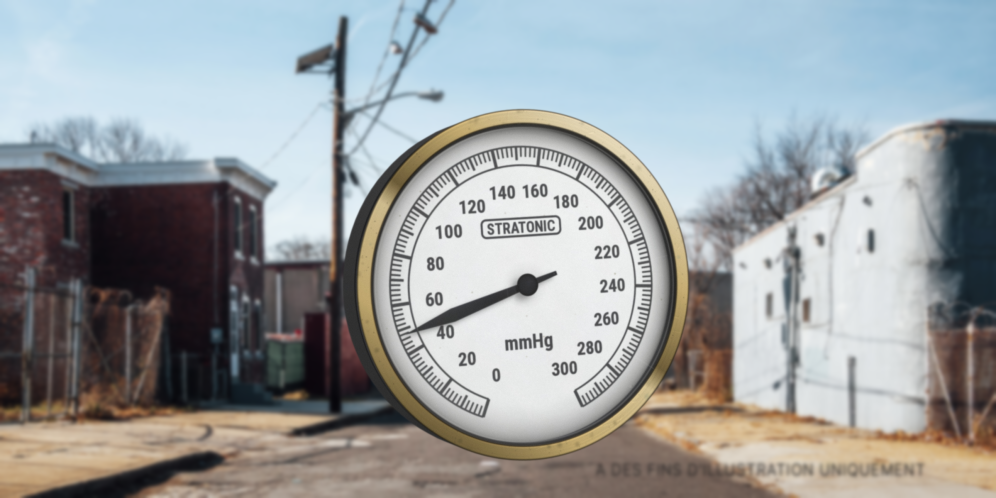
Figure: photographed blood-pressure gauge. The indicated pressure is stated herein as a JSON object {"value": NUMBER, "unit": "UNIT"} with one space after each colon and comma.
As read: {"value": 48, "unit": "mmHg"}
